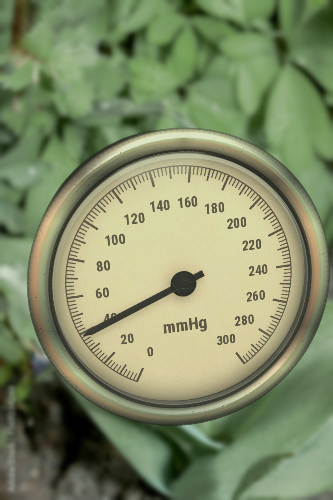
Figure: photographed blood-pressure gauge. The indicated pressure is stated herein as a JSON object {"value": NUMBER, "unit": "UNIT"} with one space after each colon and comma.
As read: {"value": 40, "unit": "mmHg"}
